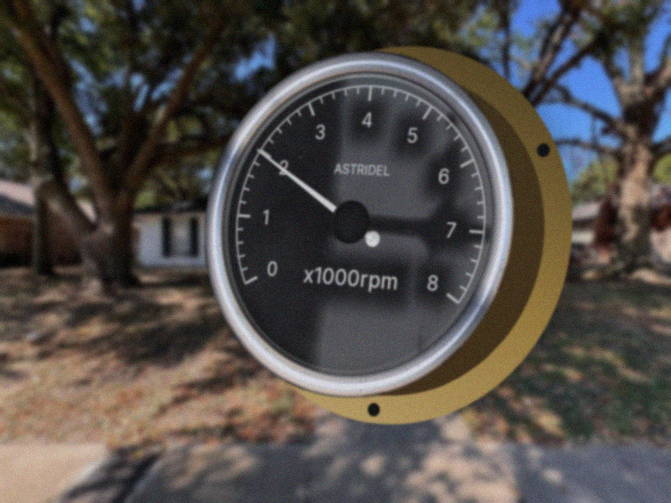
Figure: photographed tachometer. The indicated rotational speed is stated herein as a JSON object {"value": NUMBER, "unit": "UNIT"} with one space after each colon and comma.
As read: {"value": 2000, "unit": "rpm"}
